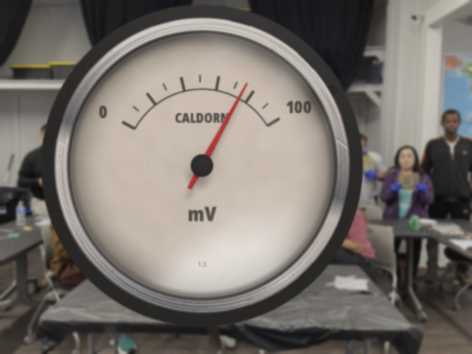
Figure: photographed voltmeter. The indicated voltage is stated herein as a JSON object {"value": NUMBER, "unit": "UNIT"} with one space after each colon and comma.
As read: {"value": 75, "unit": "mV"}
